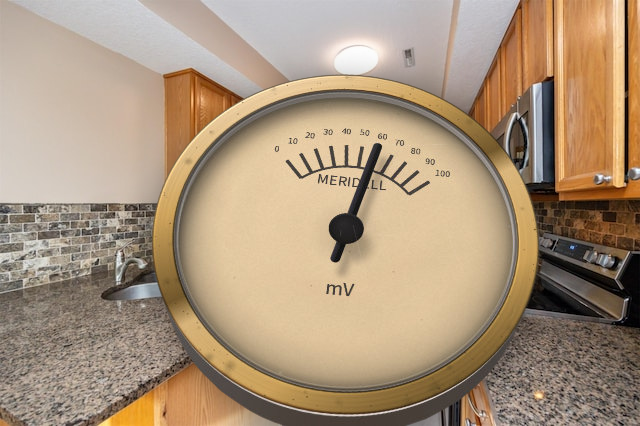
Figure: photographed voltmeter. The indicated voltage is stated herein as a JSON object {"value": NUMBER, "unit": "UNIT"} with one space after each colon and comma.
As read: {"value": 60, "unit": "mV"}
